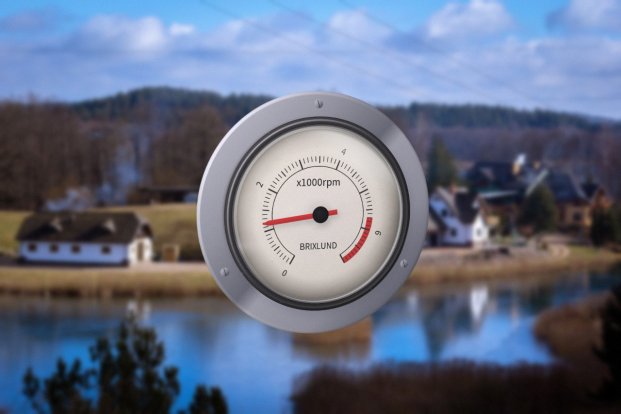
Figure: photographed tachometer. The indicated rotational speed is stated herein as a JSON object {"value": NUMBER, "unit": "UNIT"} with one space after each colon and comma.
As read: {"value": 1200, "unit": "rpm"}
